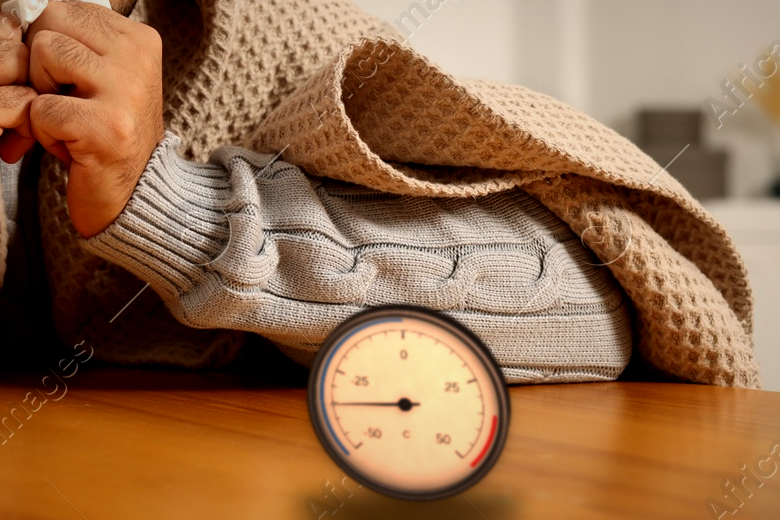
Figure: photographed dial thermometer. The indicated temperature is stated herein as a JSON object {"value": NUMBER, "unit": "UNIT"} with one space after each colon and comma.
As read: {"value": -35, "unit": "°C"}
